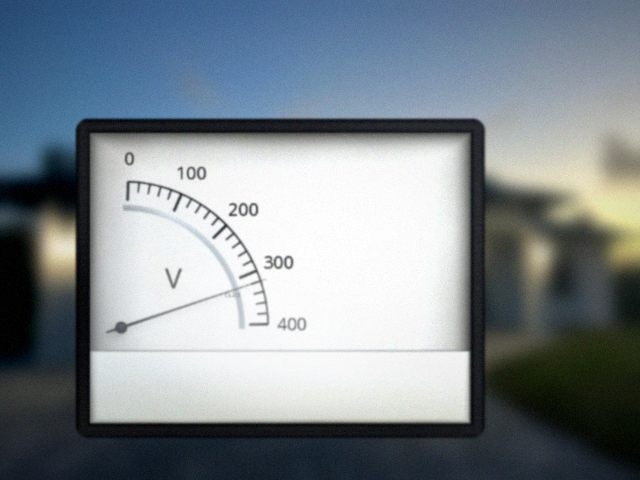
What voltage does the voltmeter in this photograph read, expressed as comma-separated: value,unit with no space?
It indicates 320,V
